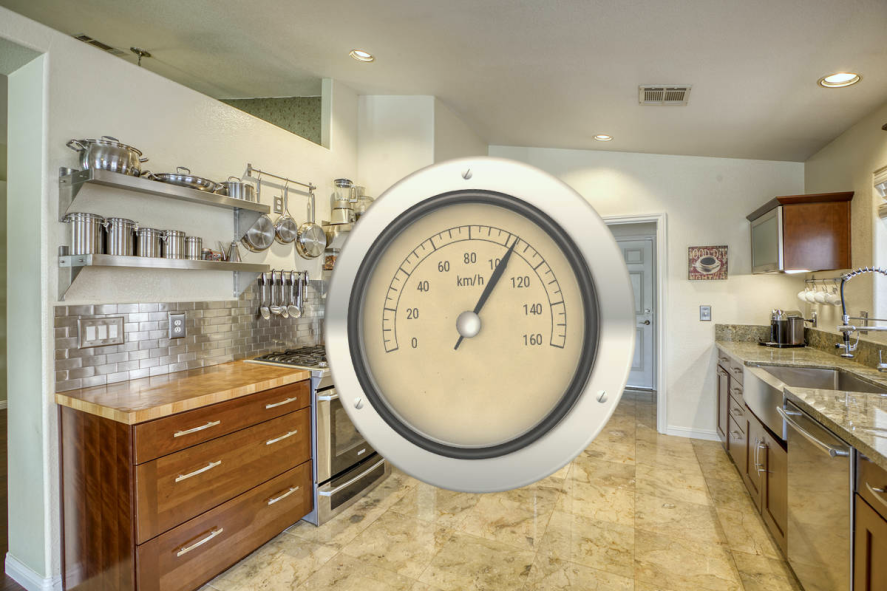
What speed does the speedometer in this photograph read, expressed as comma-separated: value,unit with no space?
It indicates 105,km/h
